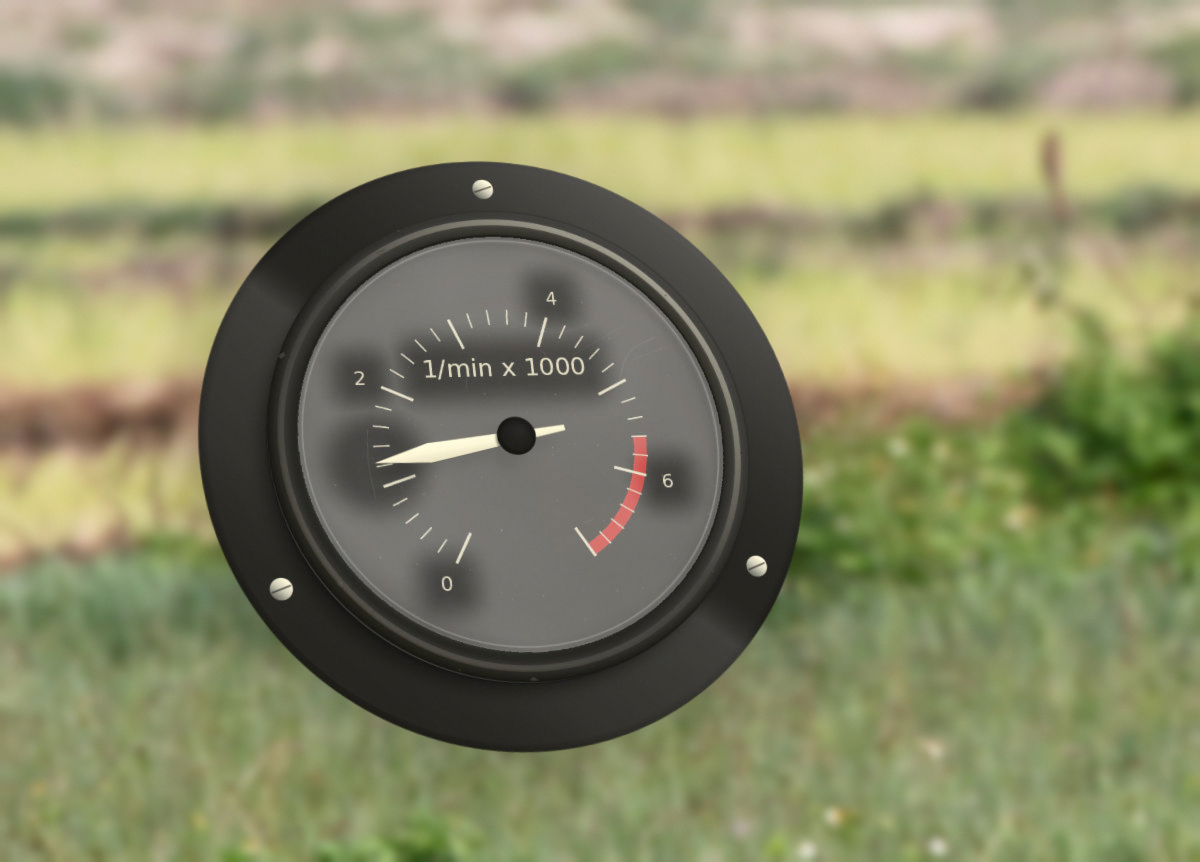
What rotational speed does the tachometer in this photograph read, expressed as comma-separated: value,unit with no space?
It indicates 1200,rpm
